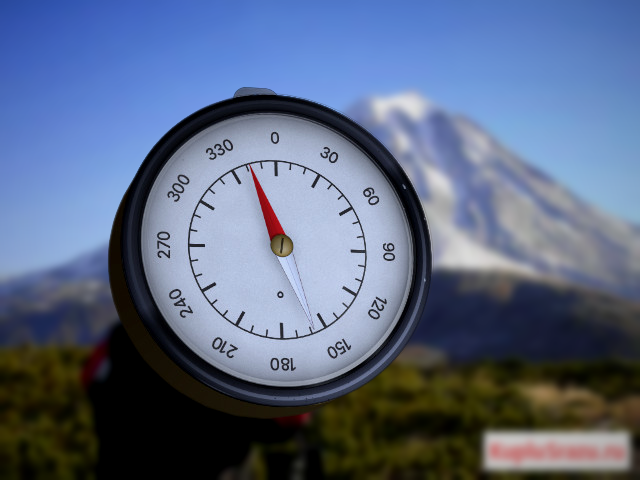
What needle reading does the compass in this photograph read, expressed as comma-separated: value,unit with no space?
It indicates 340,°
